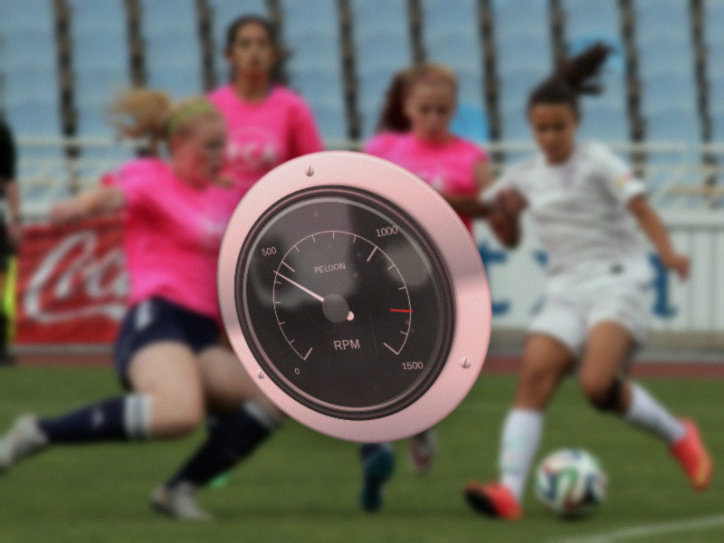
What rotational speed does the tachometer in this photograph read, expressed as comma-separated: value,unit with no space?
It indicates 450,rpm
